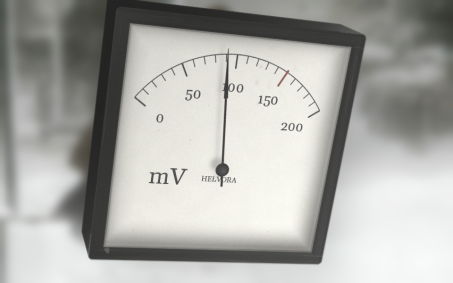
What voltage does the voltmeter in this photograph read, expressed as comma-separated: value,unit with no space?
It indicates 90,mV
